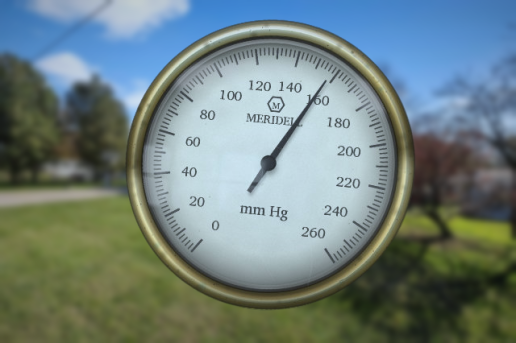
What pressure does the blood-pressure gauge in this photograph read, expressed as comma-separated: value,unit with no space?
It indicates 158,mmHg
